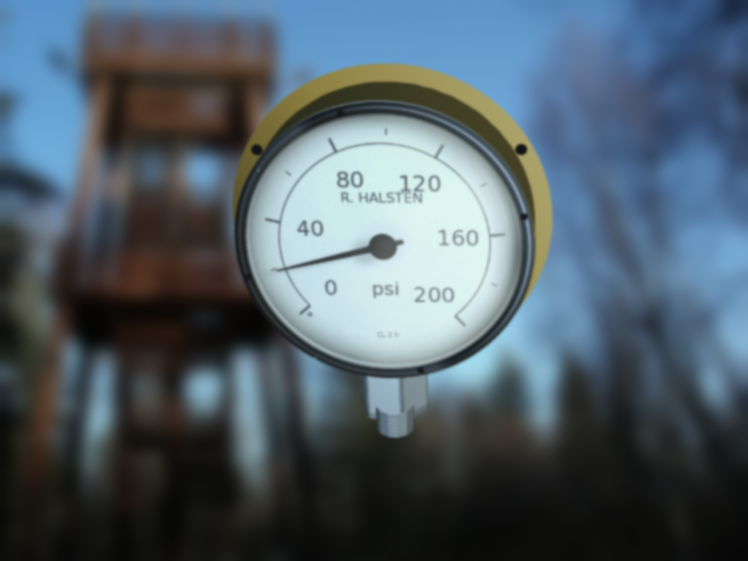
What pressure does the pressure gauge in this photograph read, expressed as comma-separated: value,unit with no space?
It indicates 20,psi
